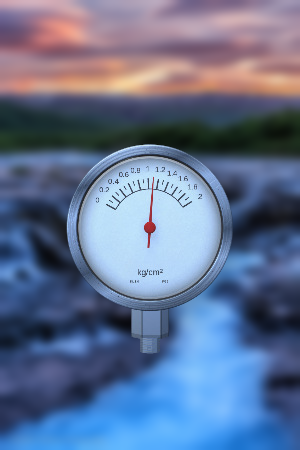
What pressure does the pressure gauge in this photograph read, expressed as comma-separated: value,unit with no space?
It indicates 1.1,kg/cm²
